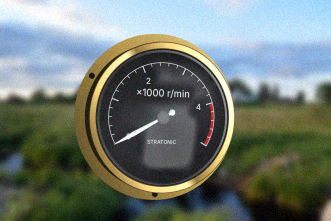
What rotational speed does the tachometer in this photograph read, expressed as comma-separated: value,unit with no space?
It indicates 0,rpm
